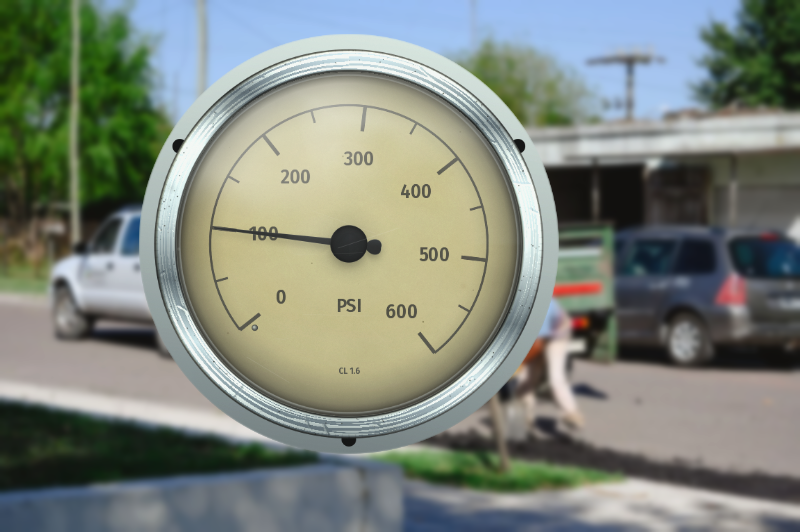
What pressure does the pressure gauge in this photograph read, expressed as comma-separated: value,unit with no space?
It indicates 100,psi
